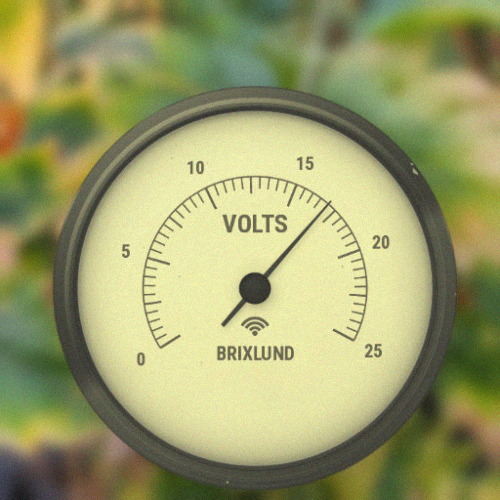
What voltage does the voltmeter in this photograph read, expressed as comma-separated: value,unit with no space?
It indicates 17,V
